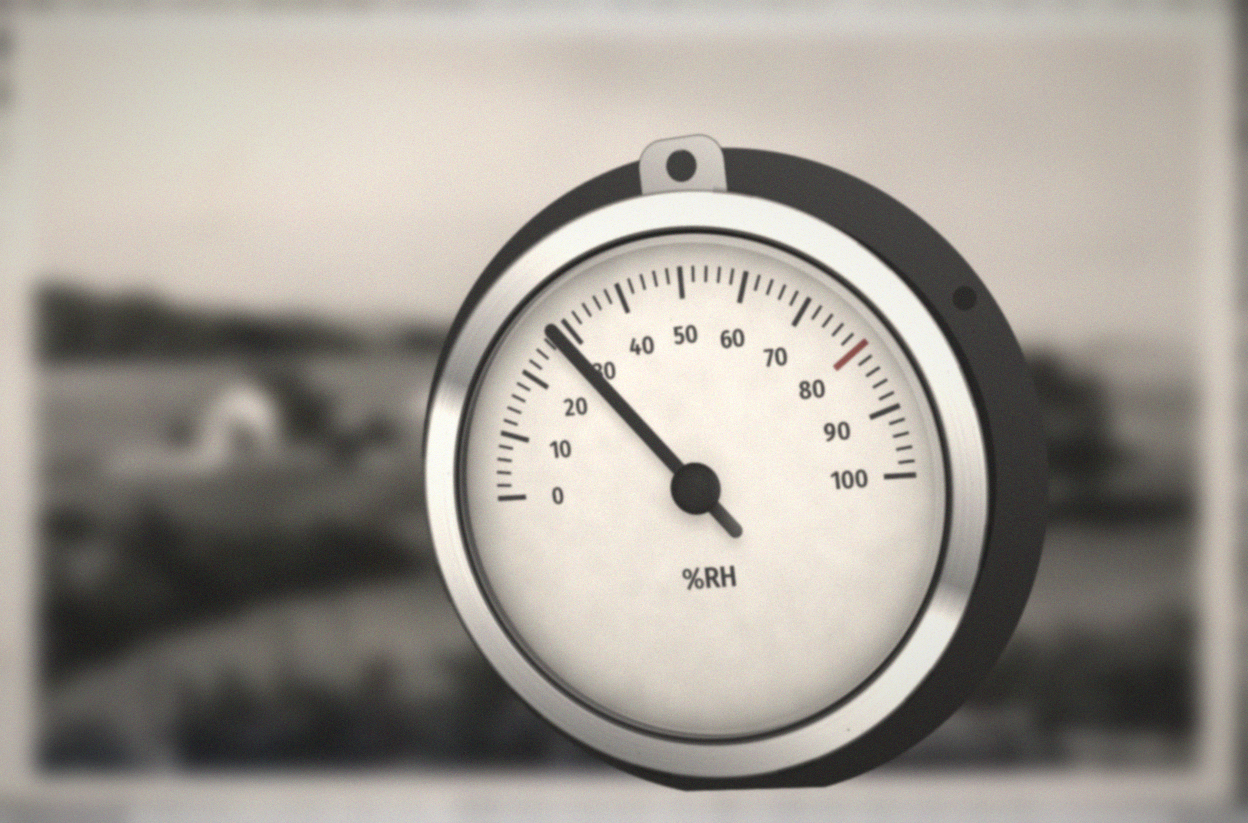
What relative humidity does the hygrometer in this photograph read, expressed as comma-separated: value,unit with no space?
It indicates 28,%
